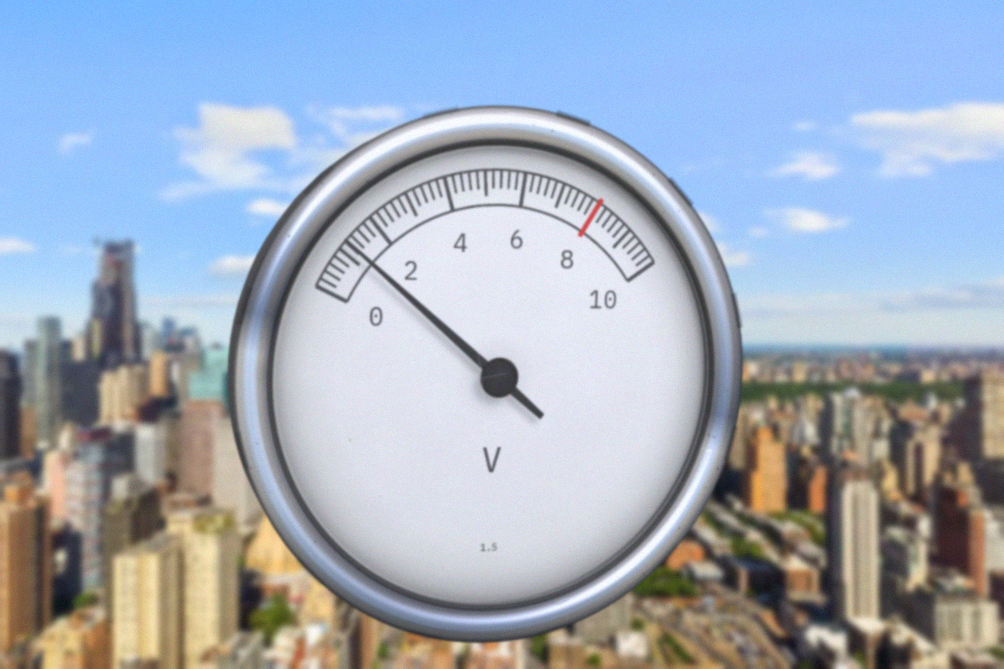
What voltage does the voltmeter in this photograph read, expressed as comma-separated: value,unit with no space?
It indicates 1.2,V
